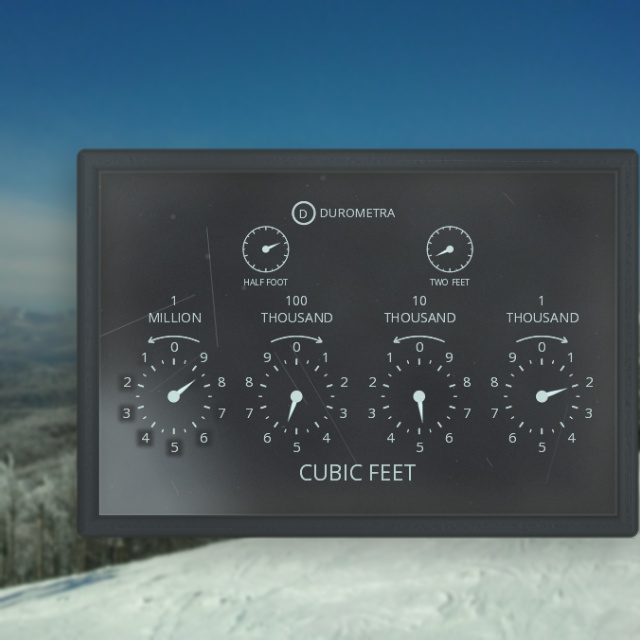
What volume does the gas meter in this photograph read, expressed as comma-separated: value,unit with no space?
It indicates 855200,ft³
